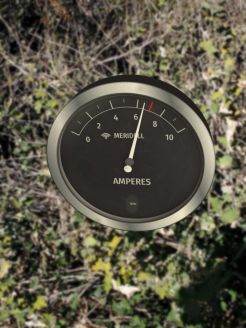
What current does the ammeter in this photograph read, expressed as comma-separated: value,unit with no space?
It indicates 6.5,A
